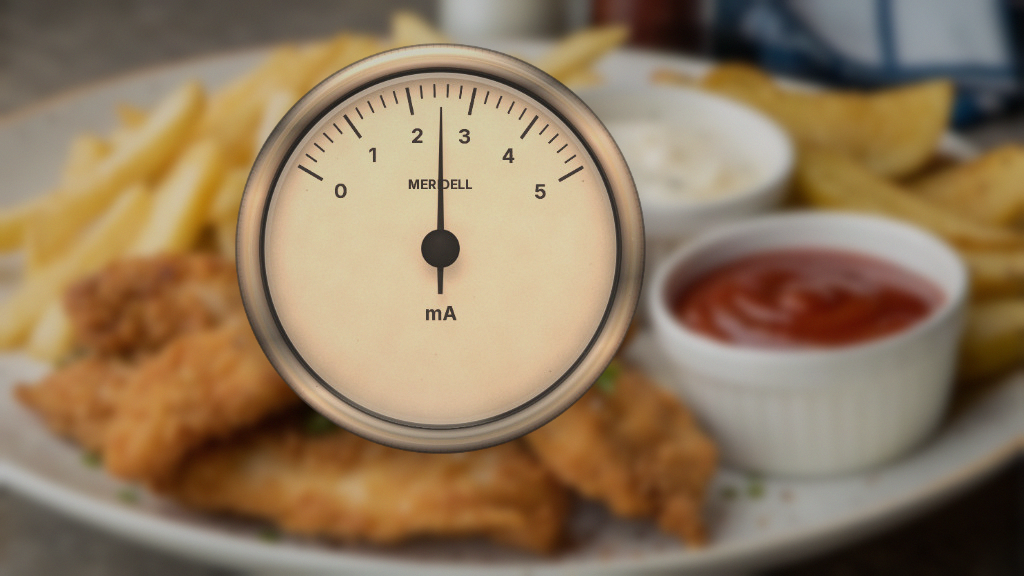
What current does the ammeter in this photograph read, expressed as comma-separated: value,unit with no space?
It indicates 2.5,mA
